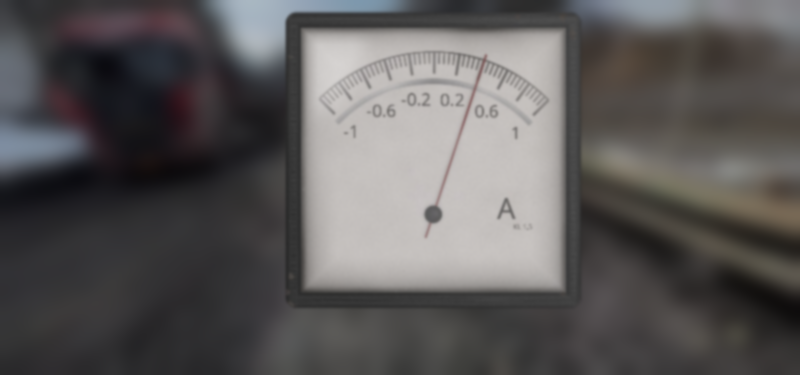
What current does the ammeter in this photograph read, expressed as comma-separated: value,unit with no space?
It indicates 0.4,A
